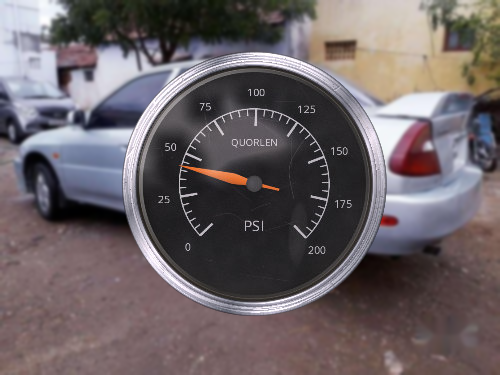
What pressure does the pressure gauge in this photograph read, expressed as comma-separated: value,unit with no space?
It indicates 42.5,psi
